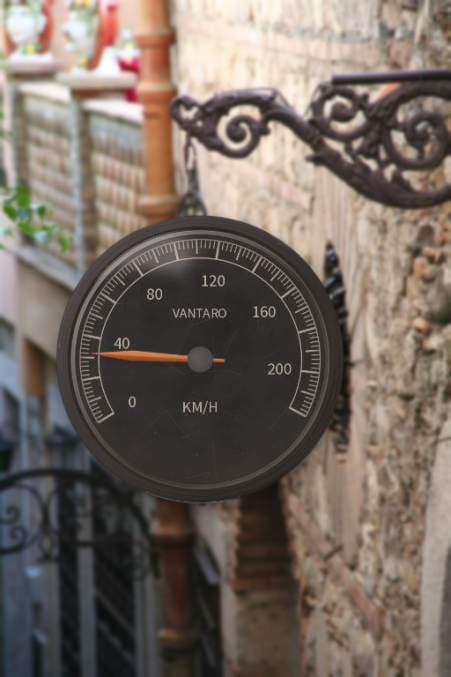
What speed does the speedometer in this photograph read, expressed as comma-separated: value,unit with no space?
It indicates 32,km/h
